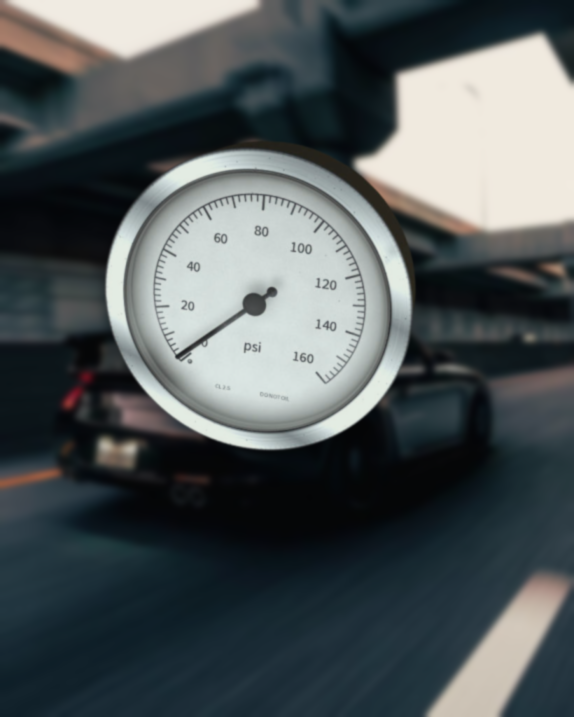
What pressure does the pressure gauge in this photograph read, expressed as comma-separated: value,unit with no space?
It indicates 2,psi
